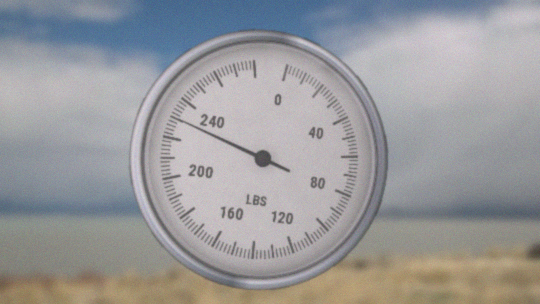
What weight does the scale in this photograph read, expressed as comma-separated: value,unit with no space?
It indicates 230,lb
